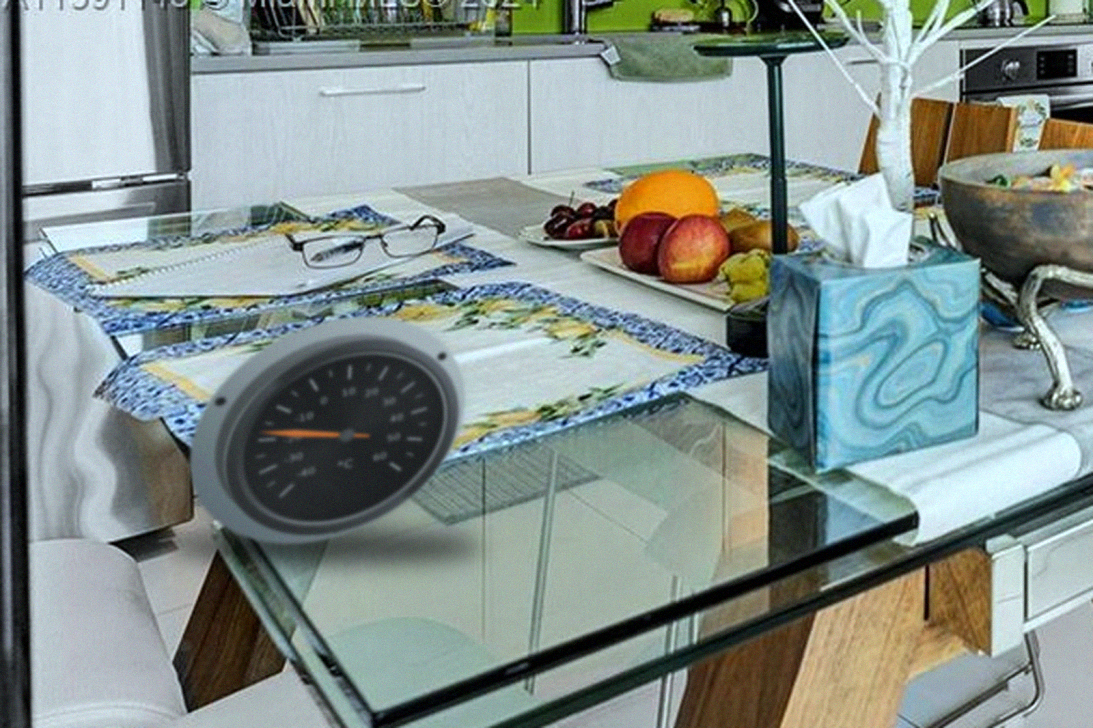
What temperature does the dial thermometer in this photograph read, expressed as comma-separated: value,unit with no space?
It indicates -17.5,°C
